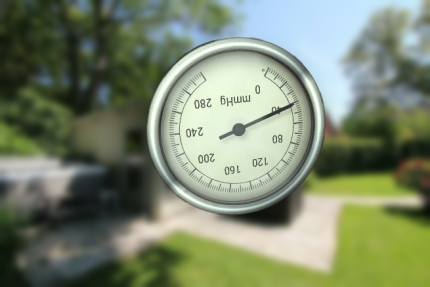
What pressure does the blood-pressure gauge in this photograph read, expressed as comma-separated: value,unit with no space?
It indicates 40,mmHg
